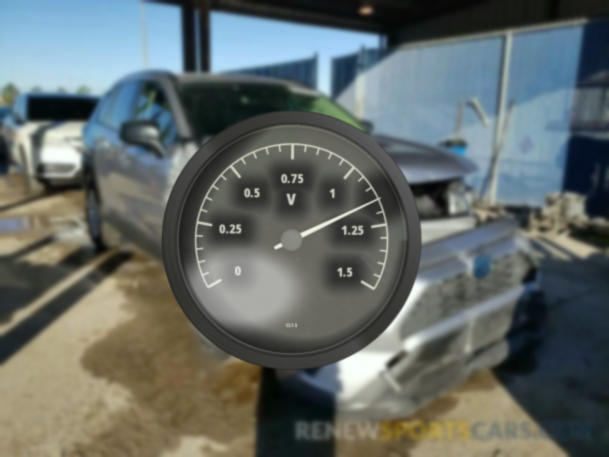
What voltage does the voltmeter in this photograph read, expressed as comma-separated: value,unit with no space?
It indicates 1.15,V
